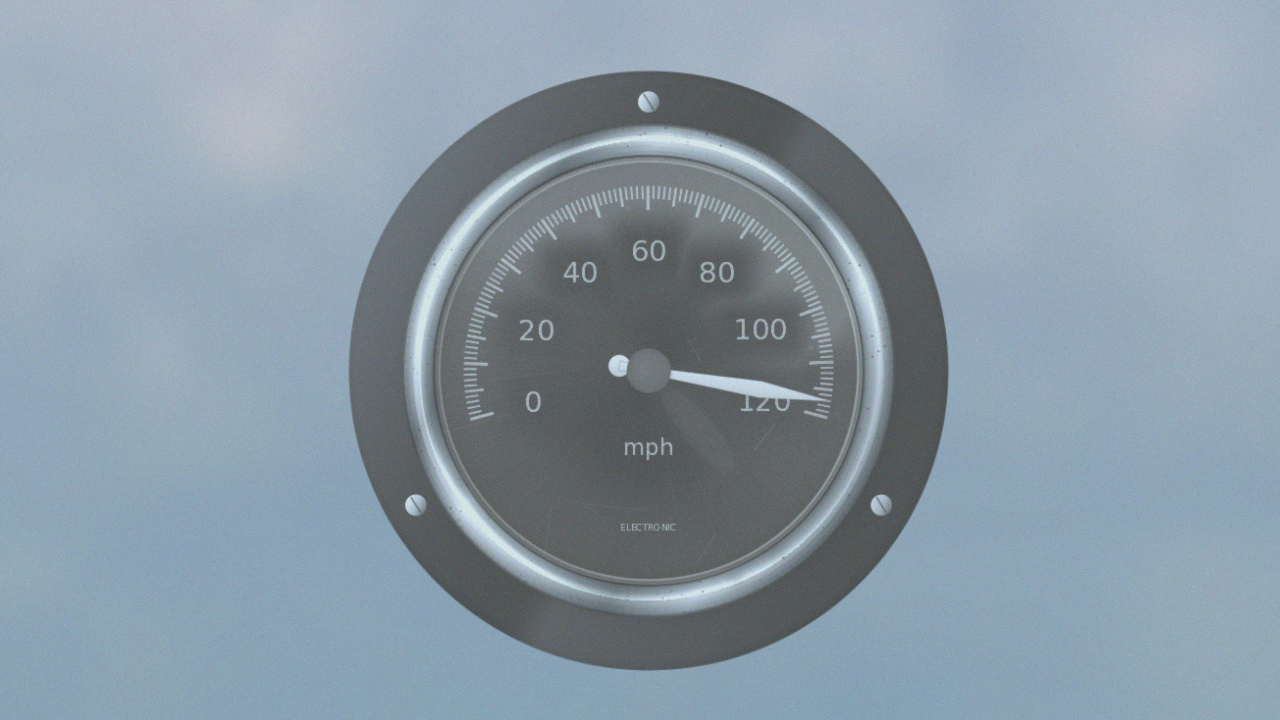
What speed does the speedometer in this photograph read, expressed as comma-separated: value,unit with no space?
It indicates 117,mph
